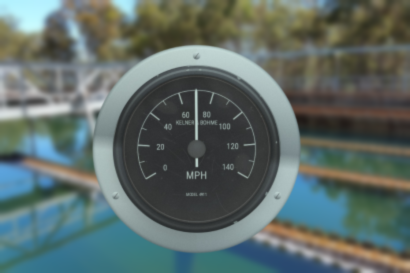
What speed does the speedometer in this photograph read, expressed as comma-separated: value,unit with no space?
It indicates 70,mph
